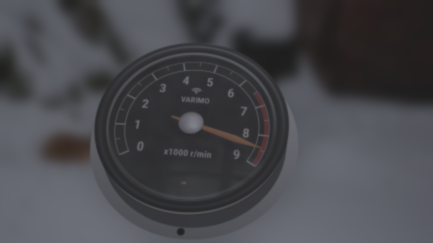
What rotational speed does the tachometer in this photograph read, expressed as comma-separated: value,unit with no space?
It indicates 8500,rpm
